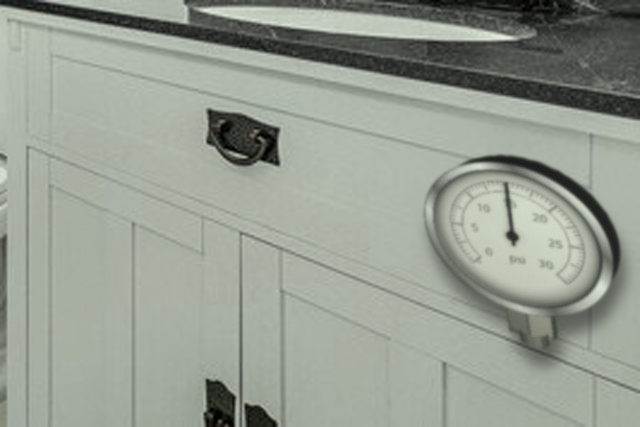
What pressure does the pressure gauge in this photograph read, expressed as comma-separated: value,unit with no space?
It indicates 15,psi
